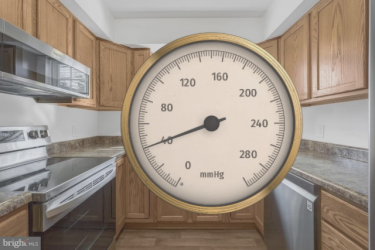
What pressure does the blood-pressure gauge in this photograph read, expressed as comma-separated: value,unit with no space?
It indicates 40,mmHg
